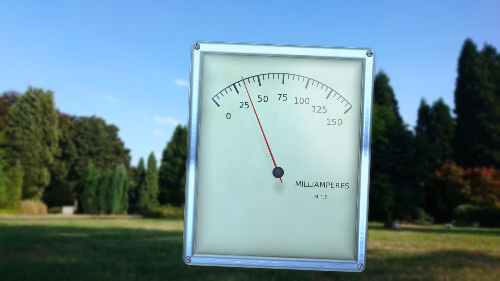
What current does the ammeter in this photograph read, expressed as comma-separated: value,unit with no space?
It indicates 35,mA
